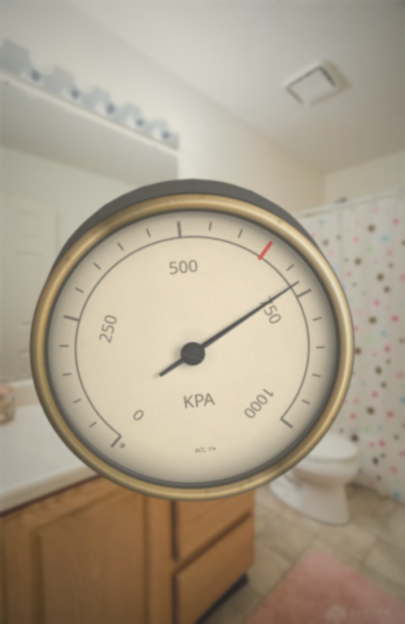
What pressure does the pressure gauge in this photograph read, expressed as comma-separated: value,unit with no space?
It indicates 725,kPa
